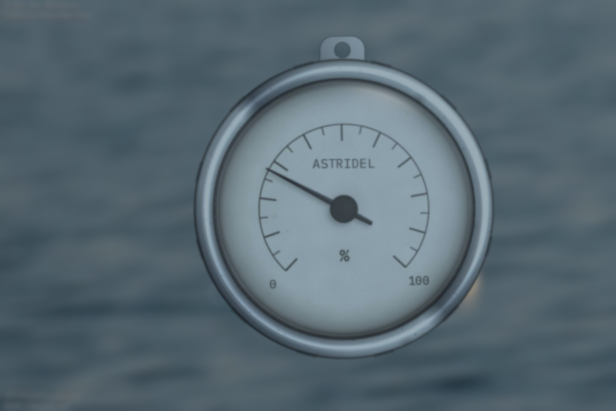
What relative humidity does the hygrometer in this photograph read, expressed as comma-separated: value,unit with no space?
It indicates 27.5,%
